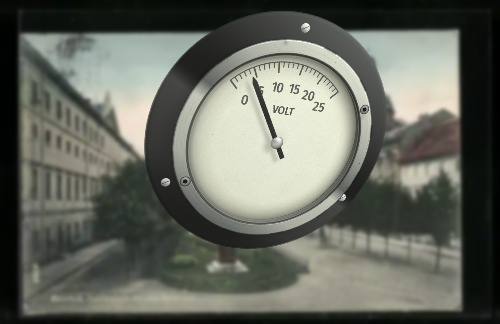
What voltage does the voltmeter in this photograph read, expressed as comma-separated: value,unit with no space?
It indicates 4,V
